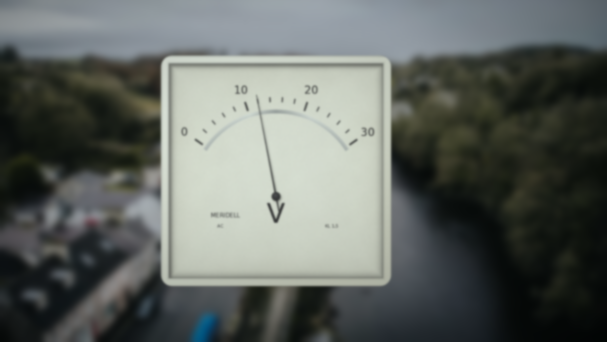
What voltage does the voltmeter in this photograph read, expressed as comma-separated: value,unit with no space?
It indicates 12,V
